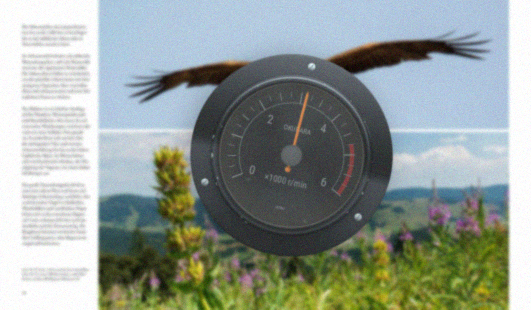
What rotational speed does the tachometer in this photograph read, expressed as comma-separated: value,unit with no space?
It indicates 3125,rpm
